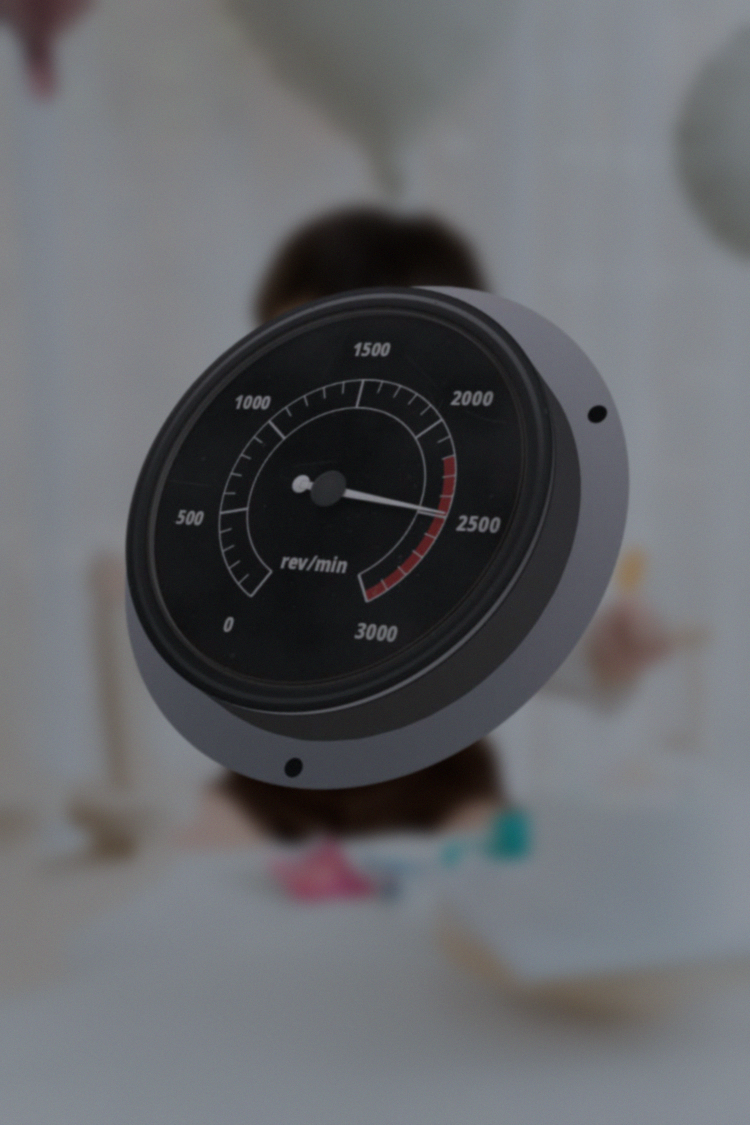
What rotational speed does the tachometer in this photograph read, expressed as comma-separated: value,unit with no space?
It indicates 2500,rpm
